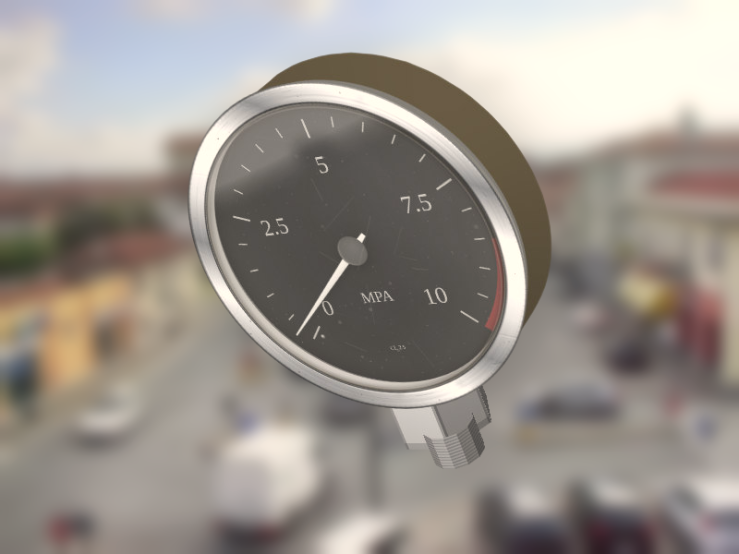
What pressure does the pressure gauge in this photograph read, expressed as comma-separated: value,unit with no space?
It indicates 0.25,MPa
